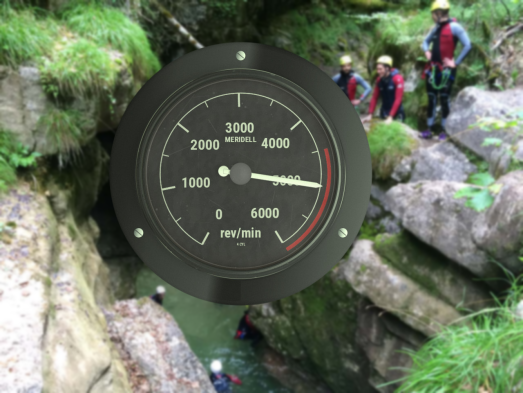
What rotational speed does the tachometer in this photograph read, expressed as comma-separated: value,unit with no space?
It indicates 5000,rpm
